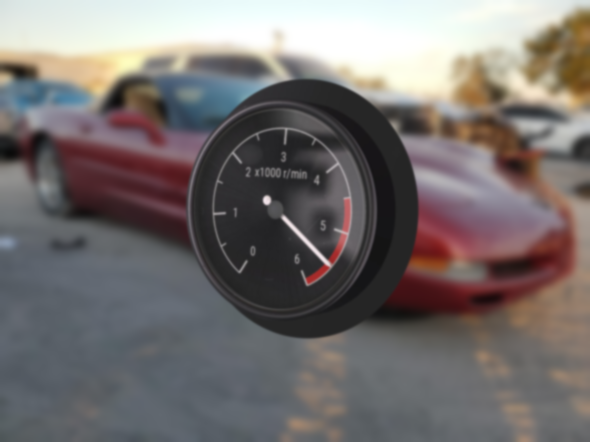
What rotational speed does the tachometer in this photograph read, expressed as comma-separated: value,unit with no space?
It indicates 5500,rpm
